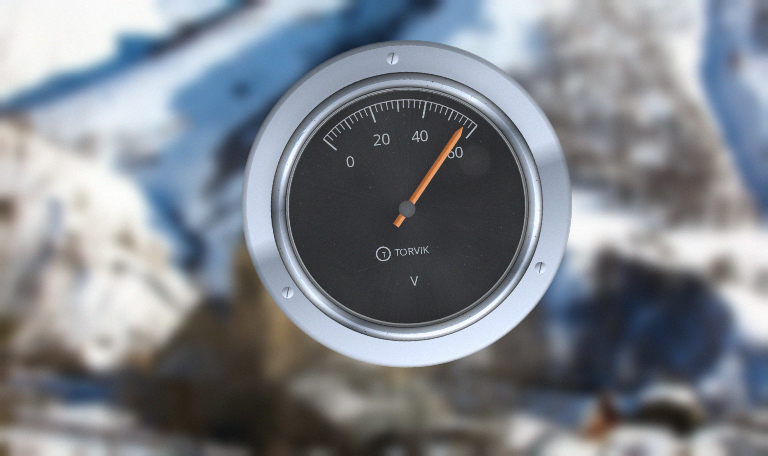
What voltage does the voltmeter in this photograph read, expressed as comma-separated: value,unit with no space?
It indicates 56,V
